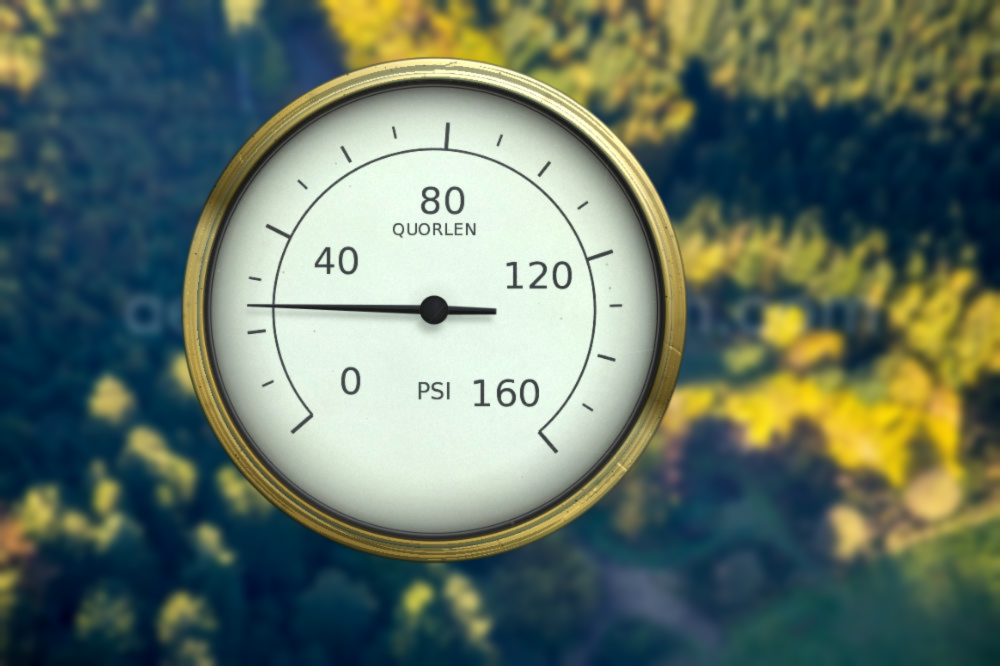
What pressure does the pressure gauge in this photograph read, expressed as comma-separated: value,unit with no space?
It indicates 25,psi
